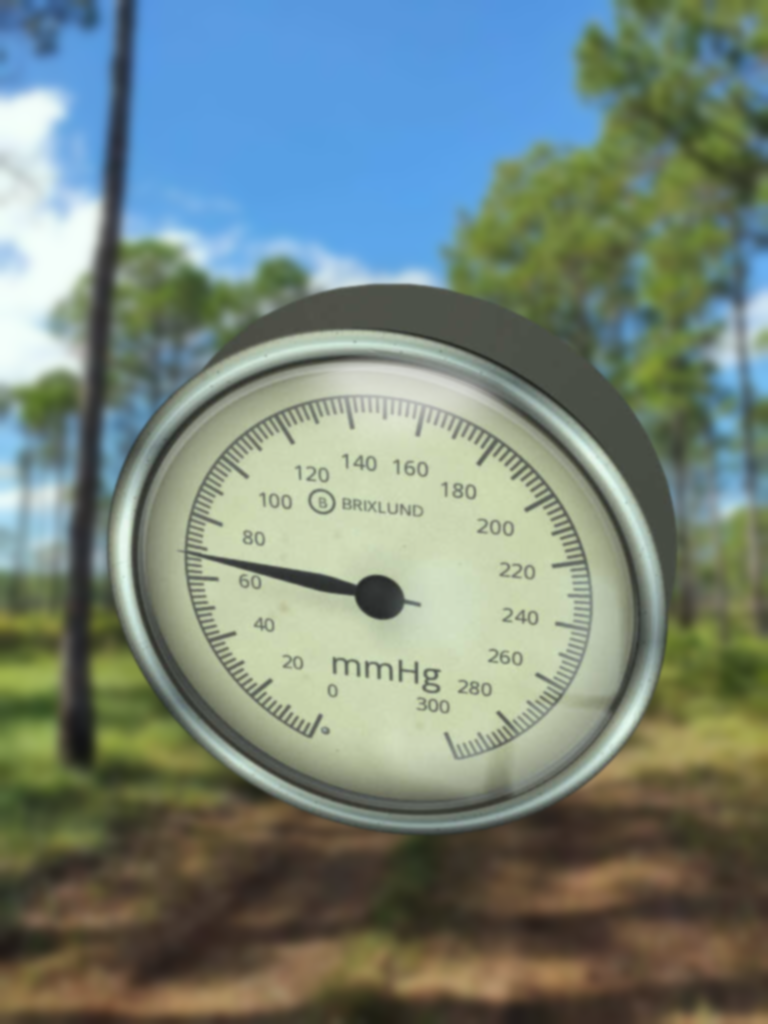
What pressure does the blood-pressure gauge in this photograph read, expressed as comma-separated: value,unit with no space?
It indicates 70,mmHg
